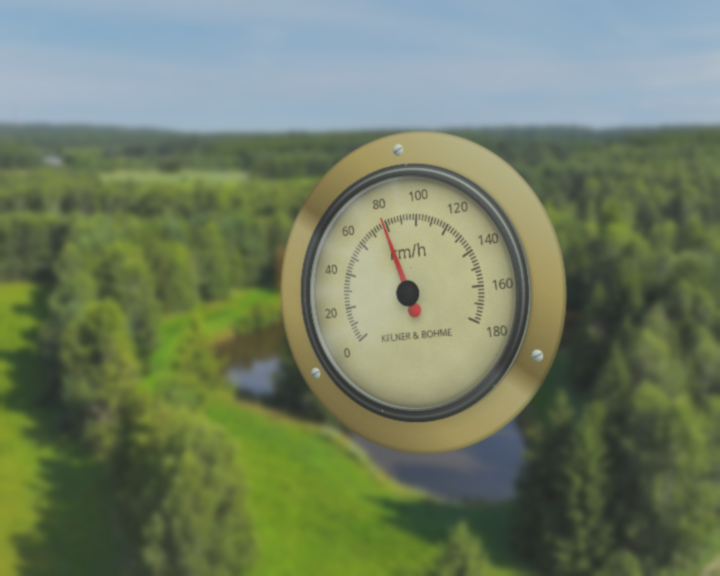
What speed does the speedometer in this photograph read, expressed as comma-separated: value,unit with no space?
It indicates 80,km/h
